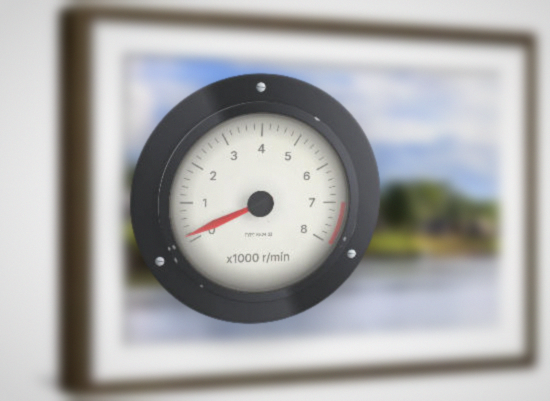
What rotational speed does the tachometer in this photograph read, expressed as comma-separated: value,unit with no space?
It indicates 200,rpm
